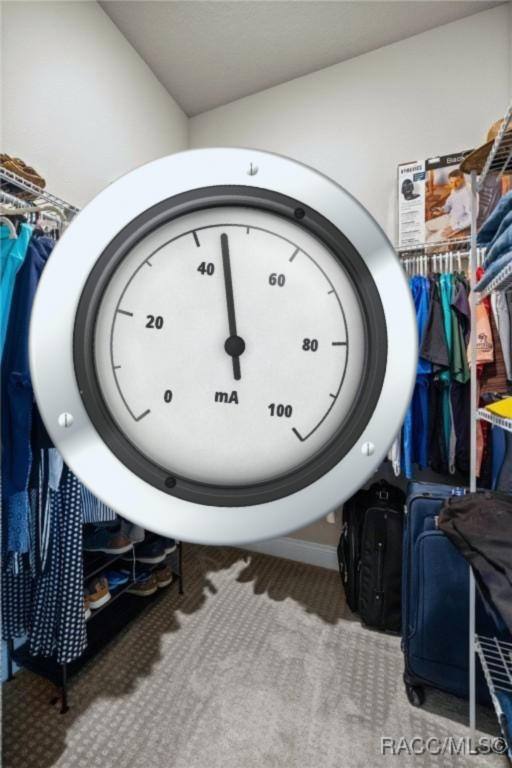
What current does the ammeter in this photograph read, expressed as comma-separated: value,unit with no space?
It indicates 45,mA
